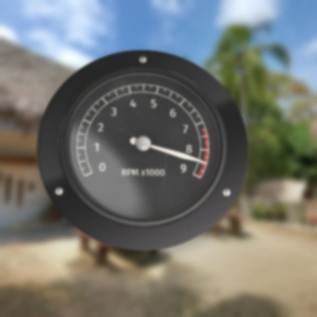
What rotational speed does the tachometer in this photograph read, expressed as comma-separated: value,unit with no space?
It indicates 8500,rpm
